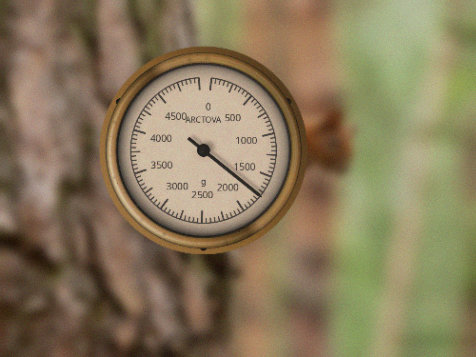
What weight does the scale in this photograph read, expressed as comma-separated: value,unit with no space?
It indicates 1750,g
